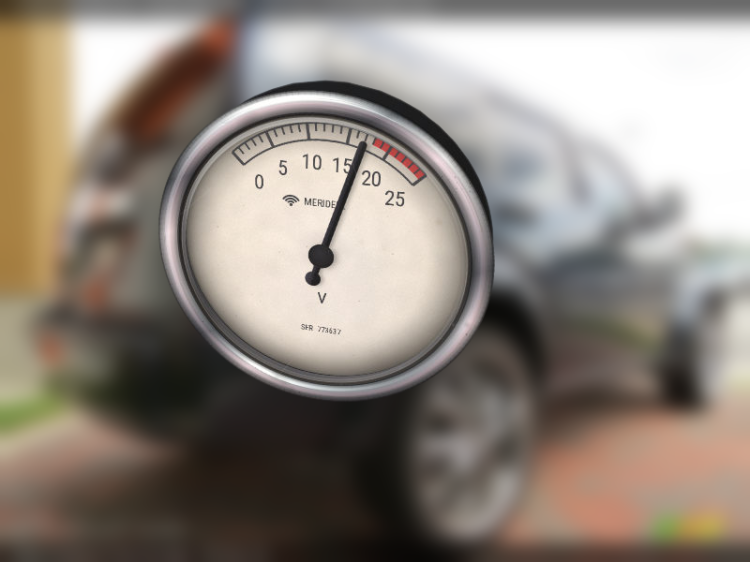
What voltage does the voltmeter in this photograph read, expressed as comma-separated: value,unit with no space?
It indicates 17,V
